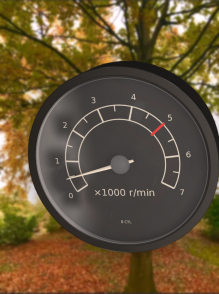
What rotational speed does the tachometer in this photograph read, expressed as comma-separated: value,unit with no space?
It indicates 500,rpm
